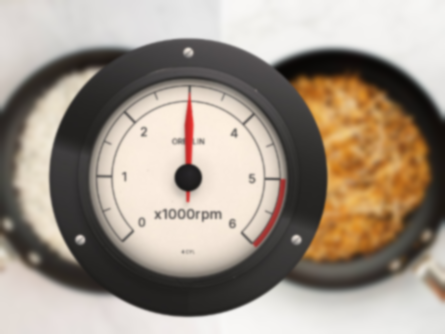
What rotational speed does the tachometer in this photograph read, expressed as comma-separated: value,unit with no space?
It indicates 3000,rpm
